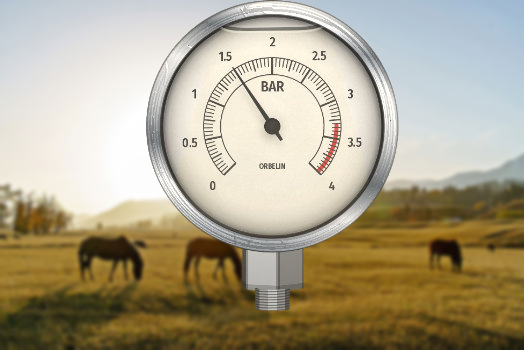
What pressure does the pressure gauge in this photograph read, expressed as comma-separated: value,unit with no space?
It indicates 1.5,bar
